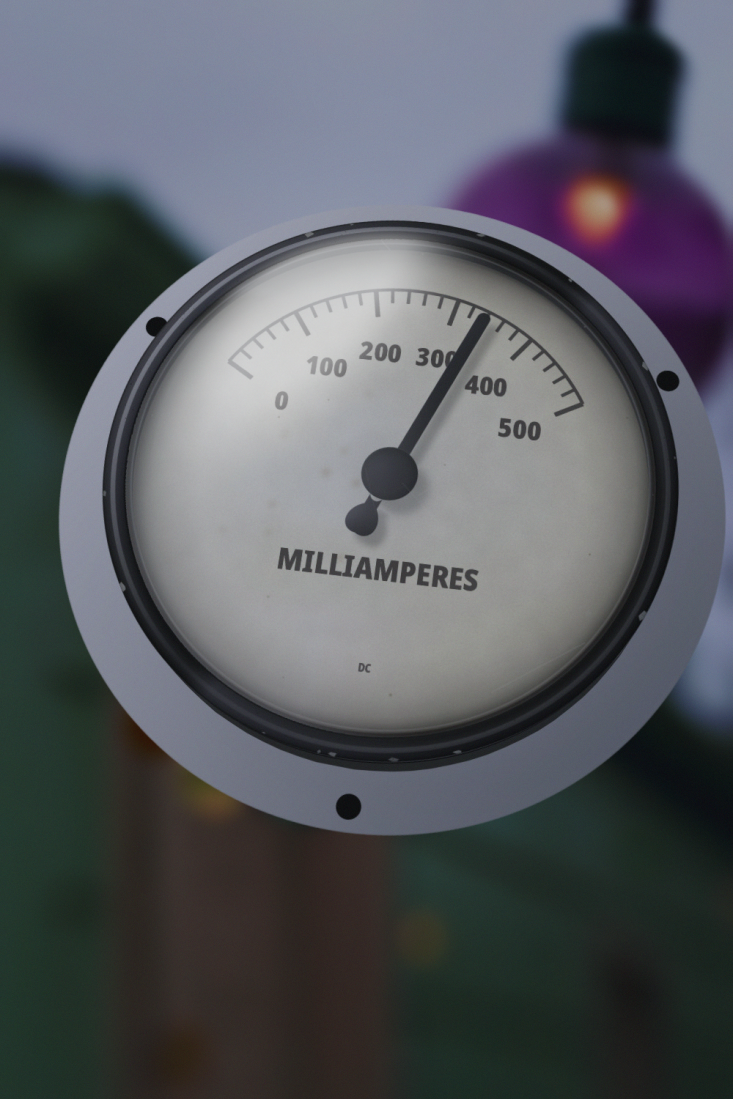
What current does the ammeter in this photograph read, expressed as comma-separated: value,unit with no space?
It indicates 340,mA
